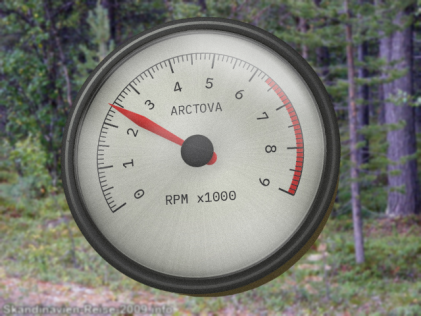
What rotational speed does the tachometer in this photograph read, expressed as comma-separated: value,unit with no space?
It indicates 2400,rpm
